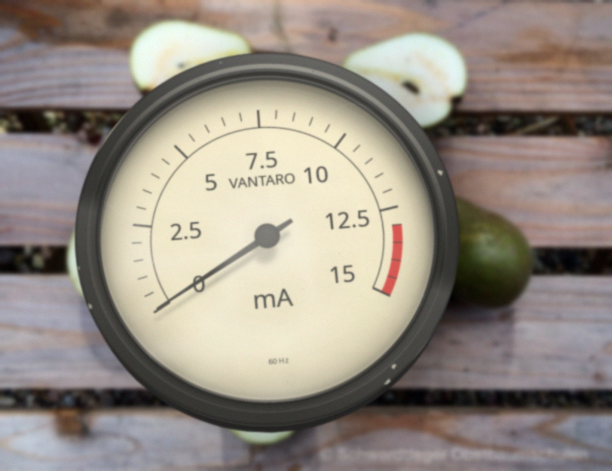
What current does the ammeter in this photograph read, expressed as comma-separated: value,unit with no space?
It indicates 0,mA
